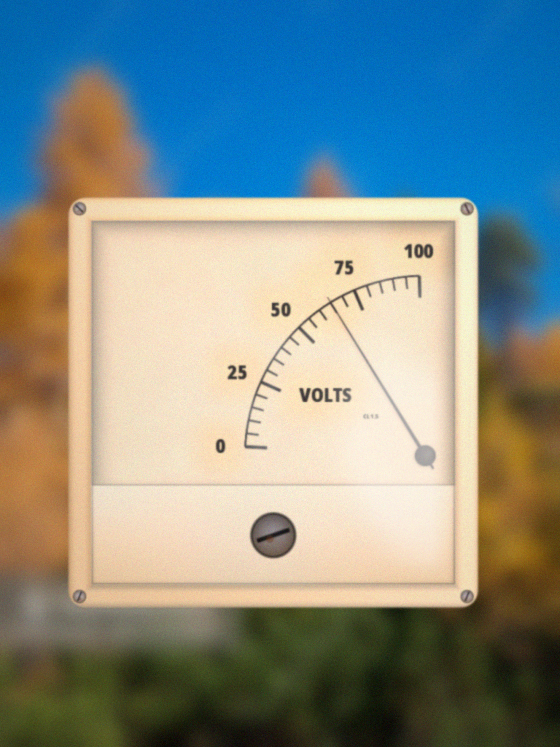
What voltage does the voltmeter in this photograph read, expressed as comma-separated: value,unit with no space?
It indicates 65,V
